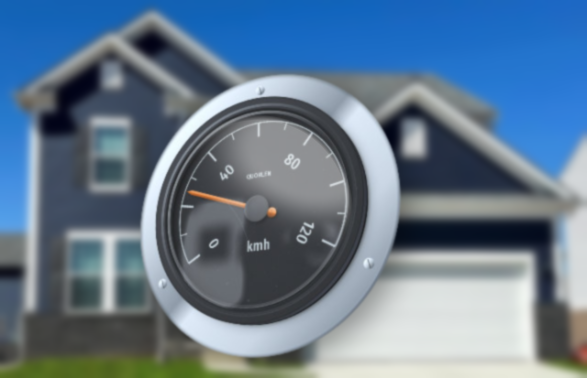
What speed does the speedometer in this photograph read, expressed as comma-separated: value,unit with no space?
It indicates 25,km/h
